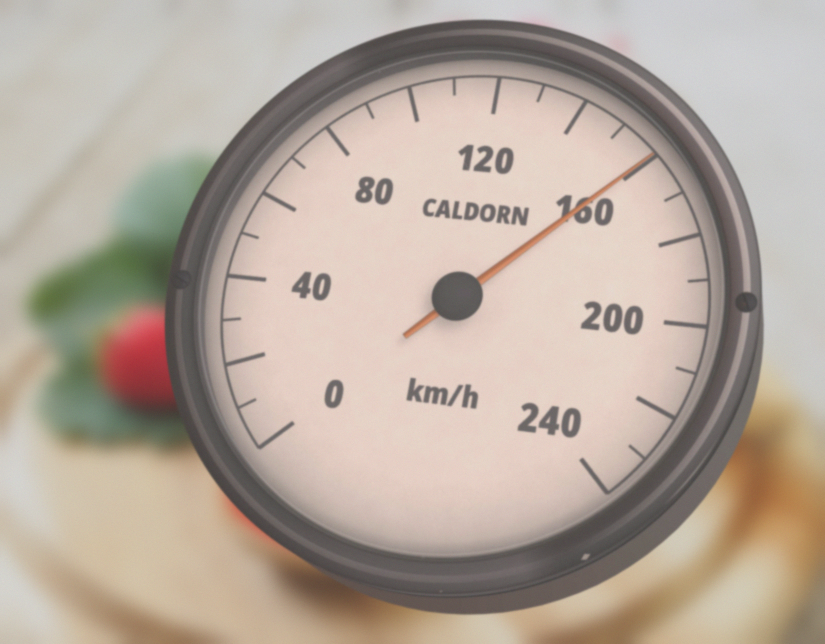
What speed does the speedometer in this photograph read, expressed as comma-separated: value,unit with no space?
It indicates 160,km/h
